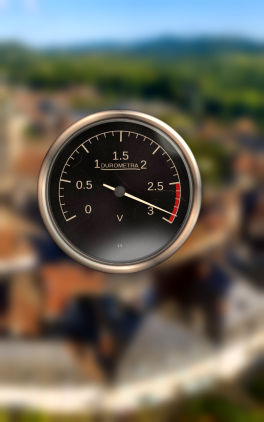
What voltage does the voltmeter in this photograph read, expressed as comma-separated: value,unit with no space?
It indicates 2.9,V
